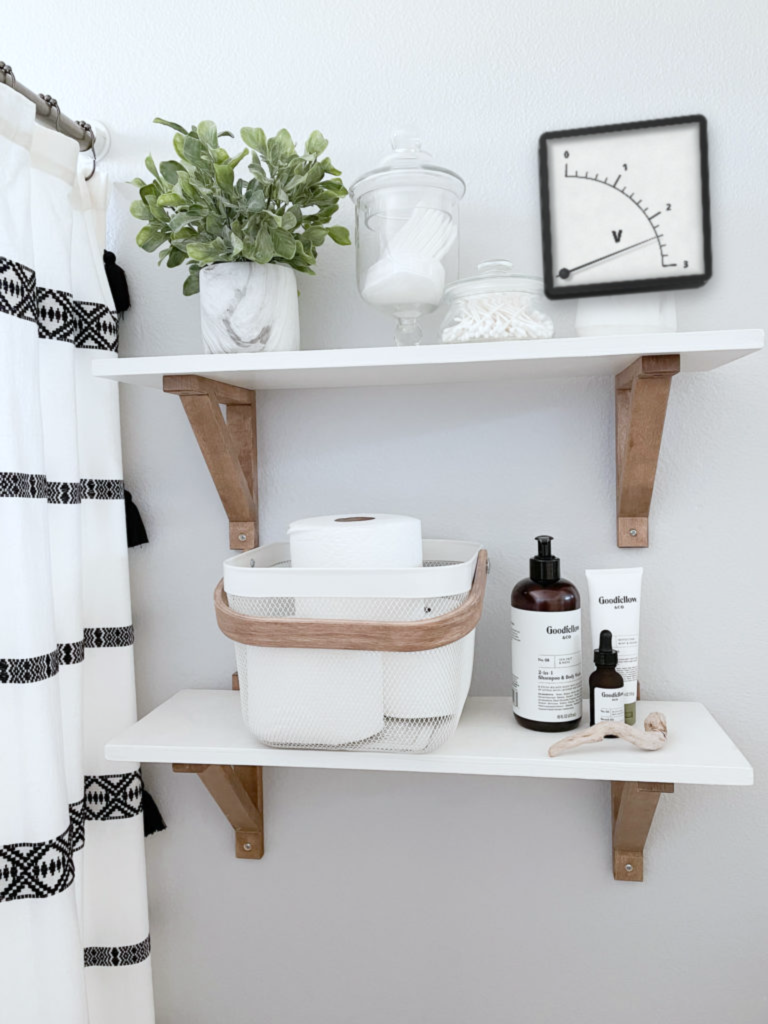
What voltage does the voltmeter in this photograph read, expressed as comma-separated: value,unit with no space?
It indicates 2.4,V
